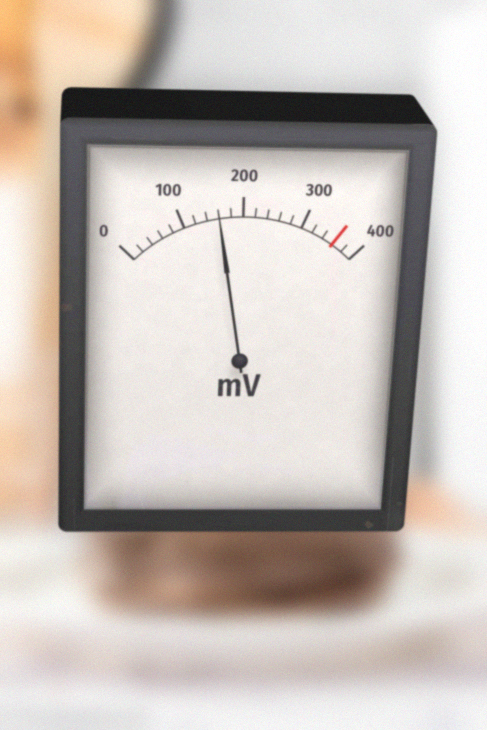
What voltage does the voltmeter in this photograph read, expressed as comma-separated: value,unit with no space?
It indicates 160,mV
